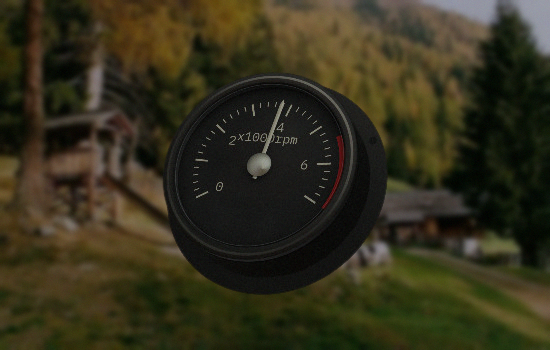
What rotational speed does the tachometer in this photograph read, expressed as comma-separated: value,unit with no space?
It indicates 3800,rpm
